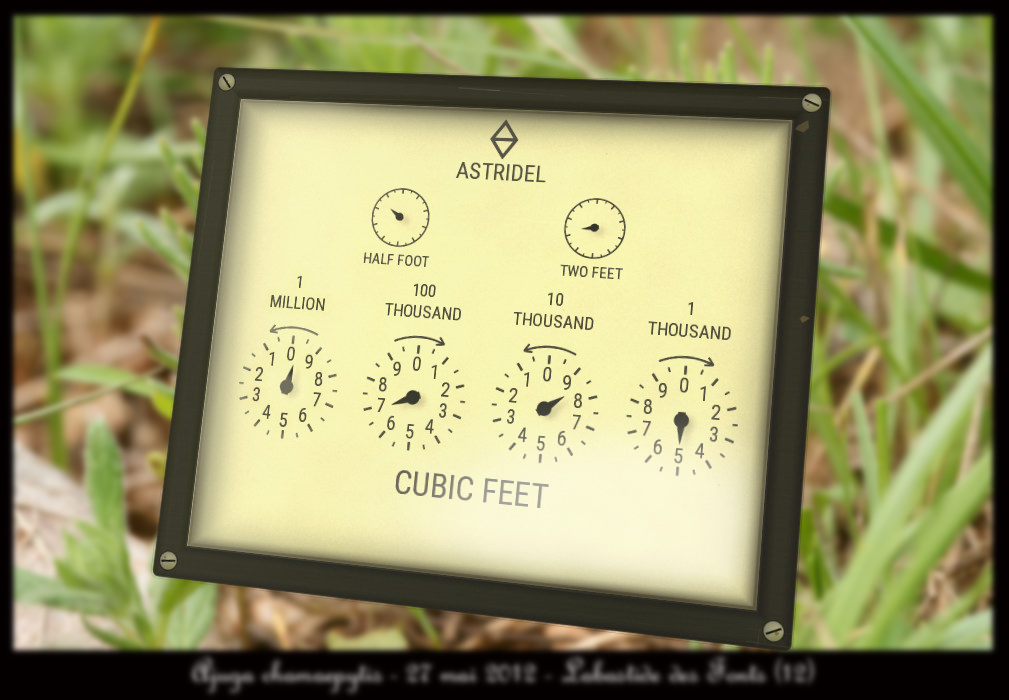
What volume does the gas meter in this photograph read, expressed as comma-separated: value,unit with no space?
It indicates 968500,ft³
